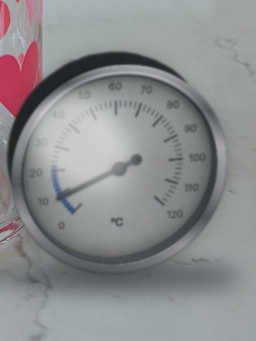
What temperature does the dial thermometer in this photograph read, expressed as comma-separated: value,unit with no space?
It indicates 10,°C
